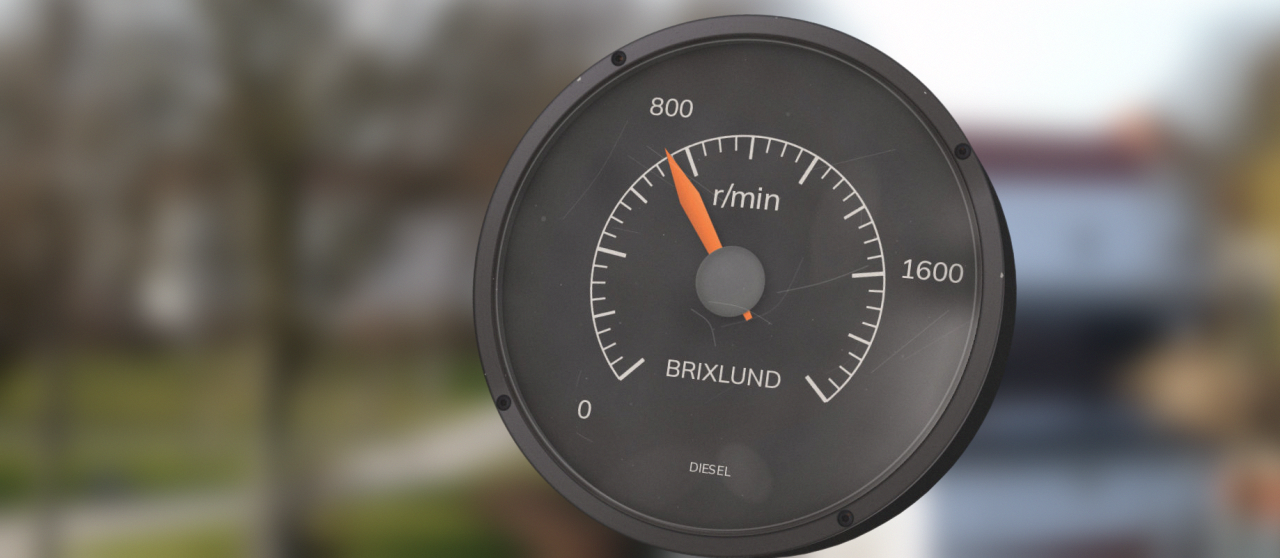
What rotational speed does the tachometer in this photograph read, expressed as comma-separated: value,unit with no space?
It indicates 750,rpm
